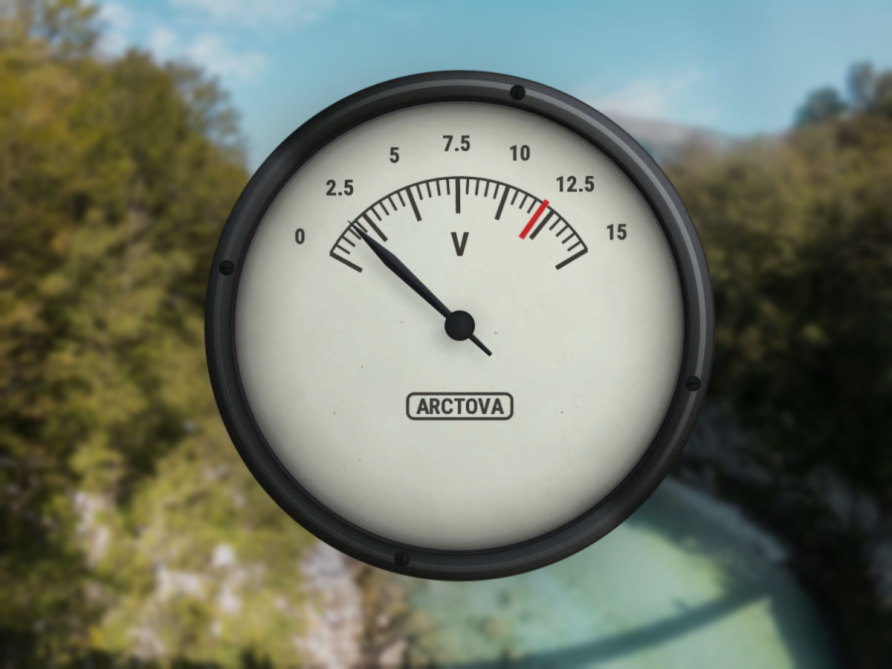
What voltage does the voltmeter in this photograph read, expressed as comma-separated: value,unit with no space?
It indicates 1.75,V
